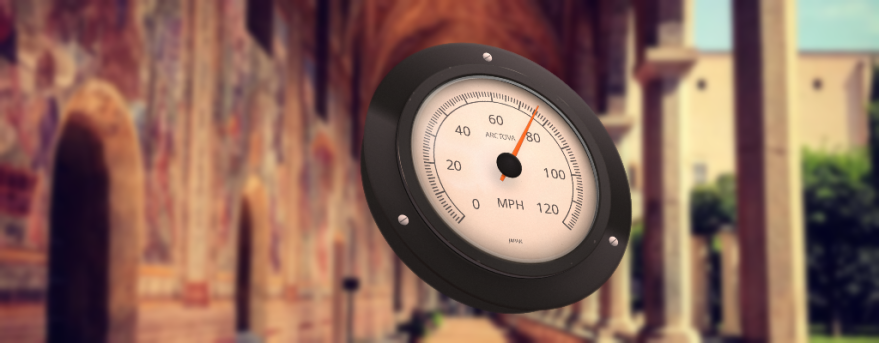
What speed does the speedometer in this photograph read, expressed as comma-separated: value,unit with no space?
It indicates 75,mph
